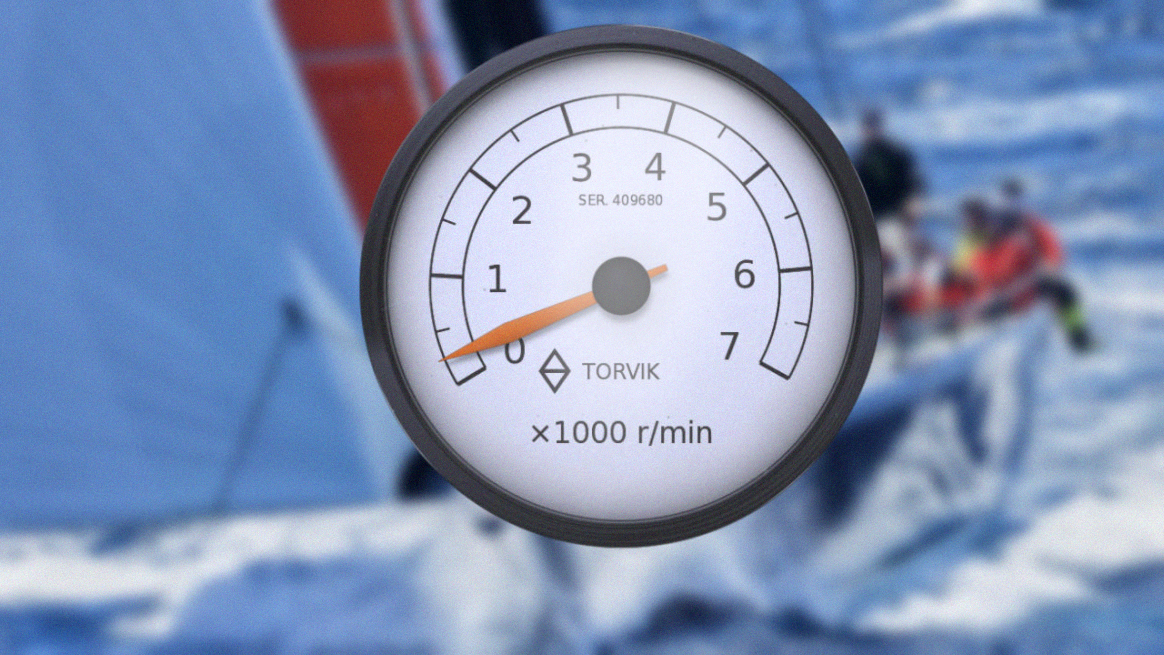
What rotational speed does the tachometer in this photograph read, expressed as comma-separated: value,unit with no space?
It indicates 250,rpm
